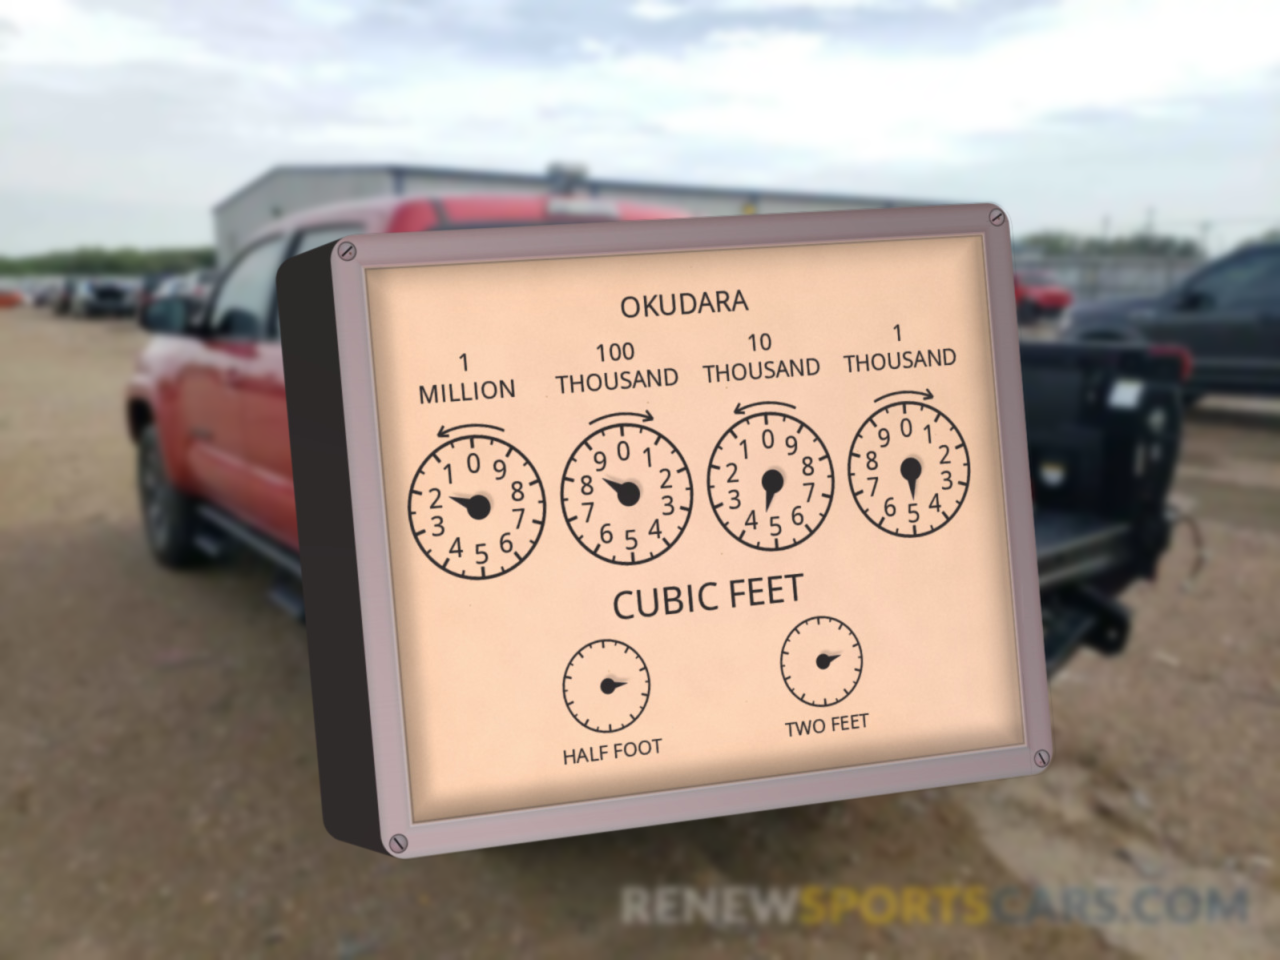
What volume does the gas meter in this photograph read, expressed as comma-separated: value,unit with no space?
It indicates 184500,ft³
